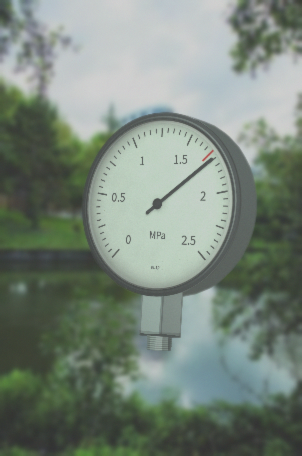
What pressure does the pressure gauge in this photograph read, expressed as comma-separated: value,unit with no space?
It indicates 1.75,MPa
